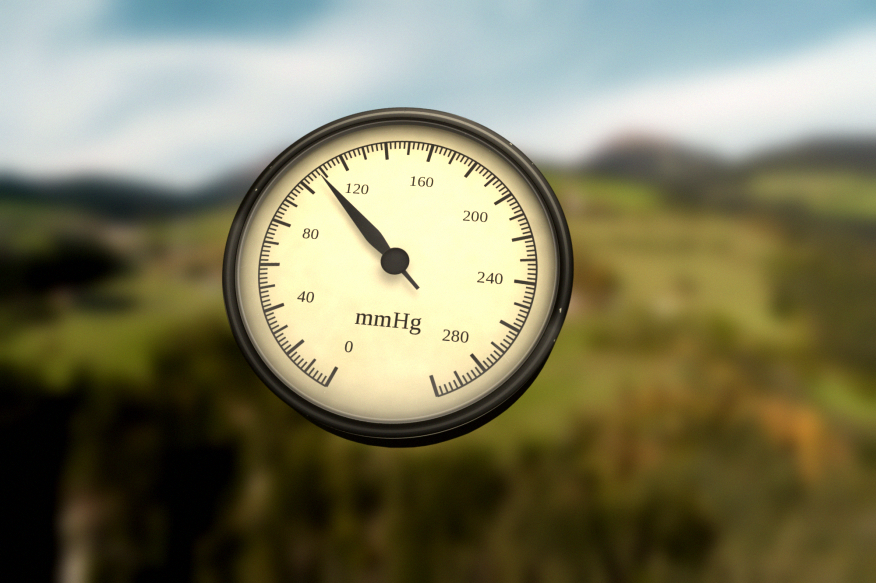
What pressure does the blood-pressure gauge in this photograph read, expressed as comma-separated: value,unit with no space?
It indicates 108,mmHg
